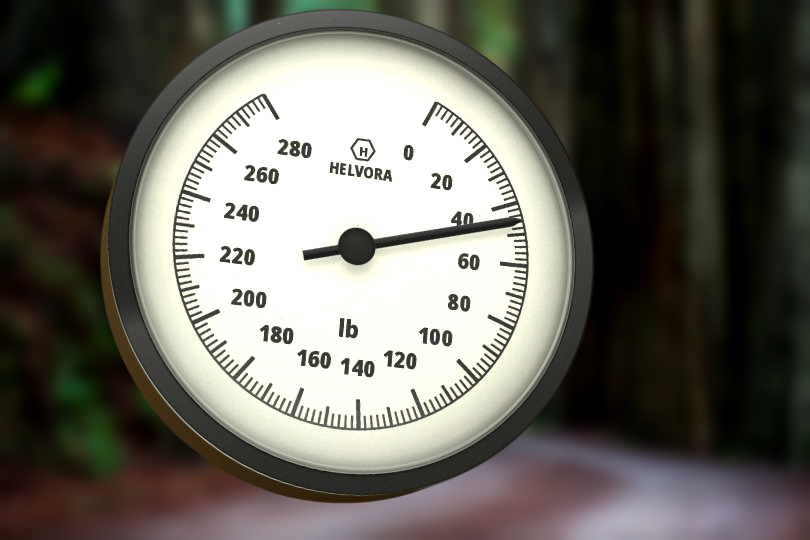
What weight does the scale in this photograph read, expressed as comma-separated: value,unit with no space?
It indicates 46,lb
